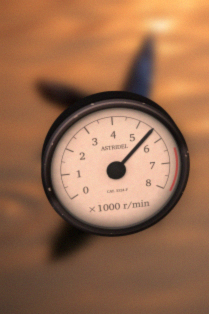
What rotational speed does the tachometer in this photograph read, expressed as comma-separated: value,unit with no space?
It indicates 5500,rpm
